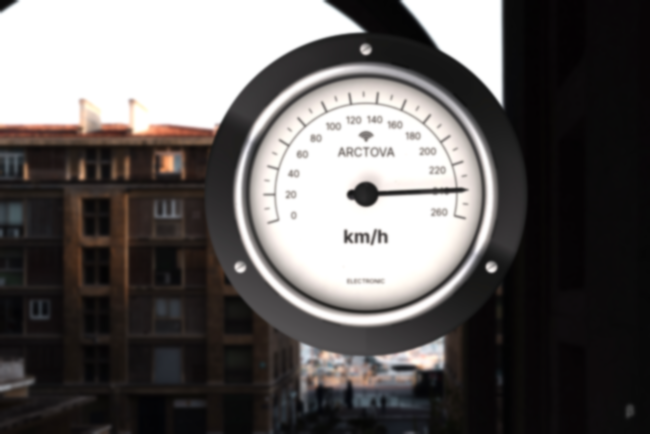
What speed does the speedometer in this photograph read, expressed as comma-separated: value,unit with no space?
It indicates 240,km/h
